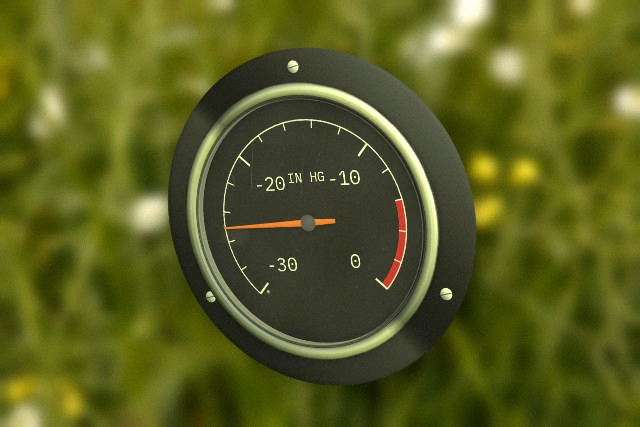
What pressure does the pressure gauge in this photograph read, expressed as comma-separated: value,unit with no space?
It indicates -25,inHg
